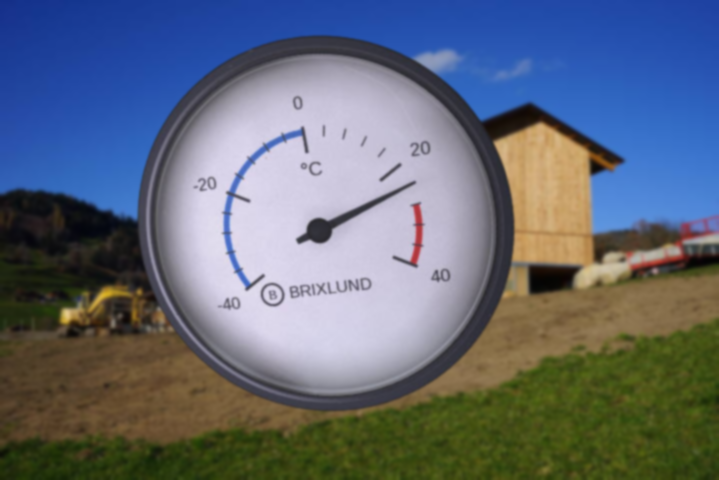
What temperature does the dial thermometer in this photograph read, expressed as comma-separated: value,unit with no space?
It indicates 24,°C
